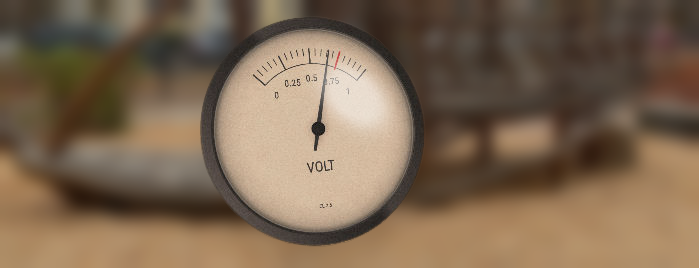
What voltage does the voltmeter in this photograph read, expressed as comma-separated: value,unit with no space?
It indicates 0.65,V
